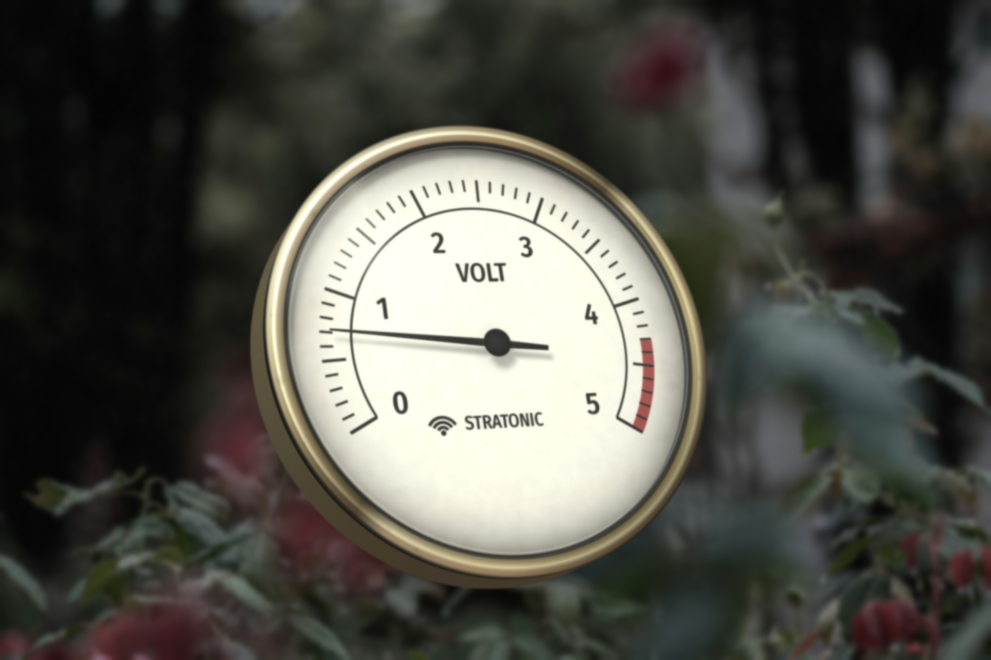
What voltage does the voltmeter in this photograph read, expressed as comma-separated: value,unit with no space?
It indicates 0.7,V
